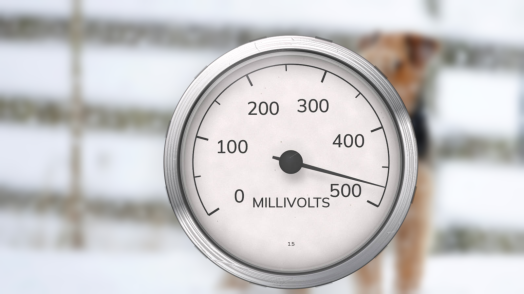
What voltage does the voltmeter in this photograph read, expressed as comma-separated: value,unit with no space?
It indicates 475,mV
